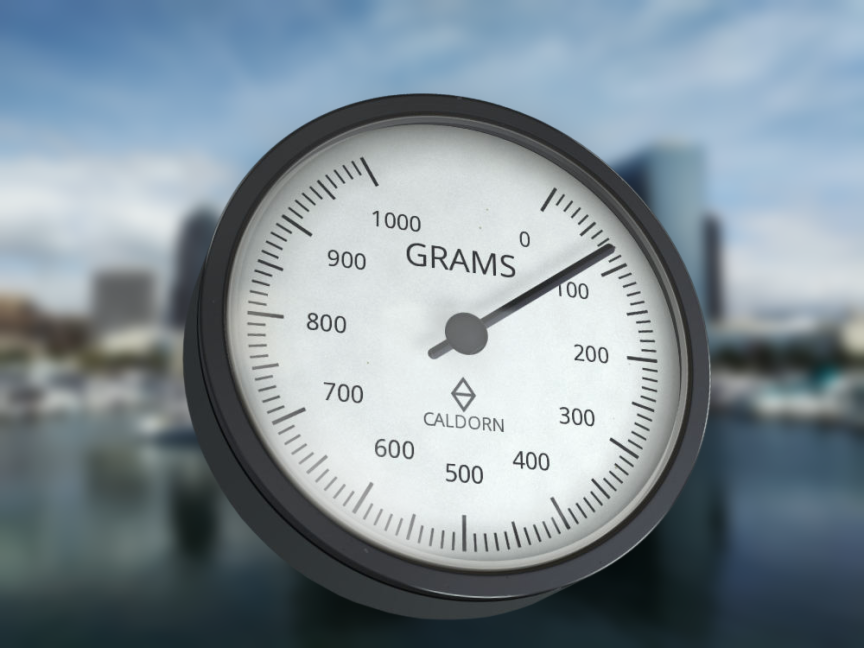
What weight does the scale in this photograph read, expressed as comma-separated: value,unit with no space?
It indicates 80,g
